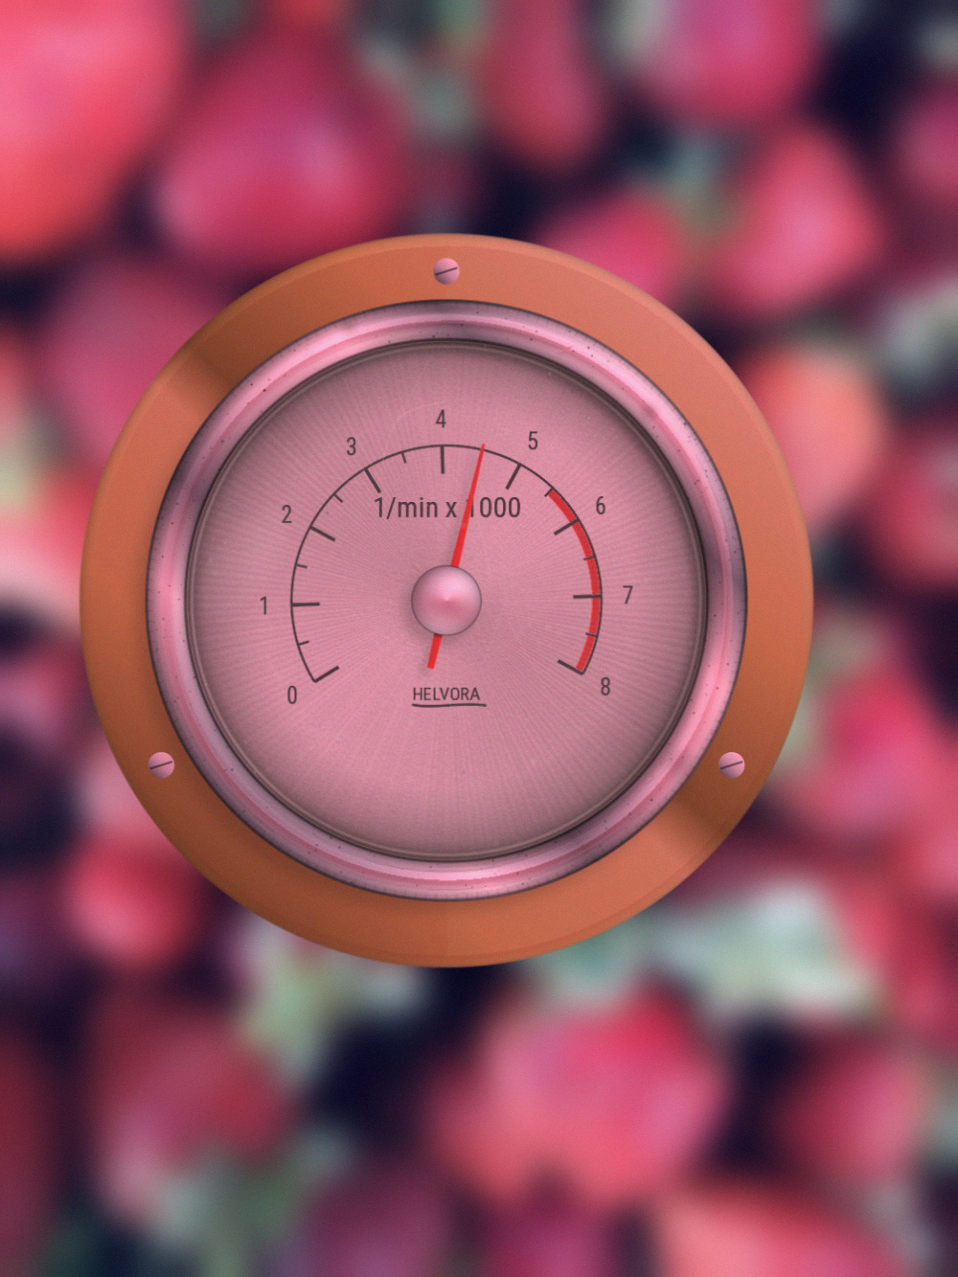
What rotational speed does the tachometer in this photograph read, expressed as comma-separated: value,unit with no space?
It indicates 4500,rpm
